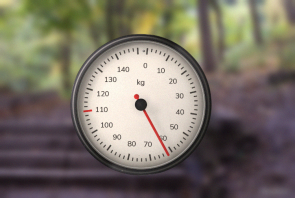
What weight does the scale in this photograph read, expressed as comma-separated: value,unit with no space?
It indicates 62,kg
